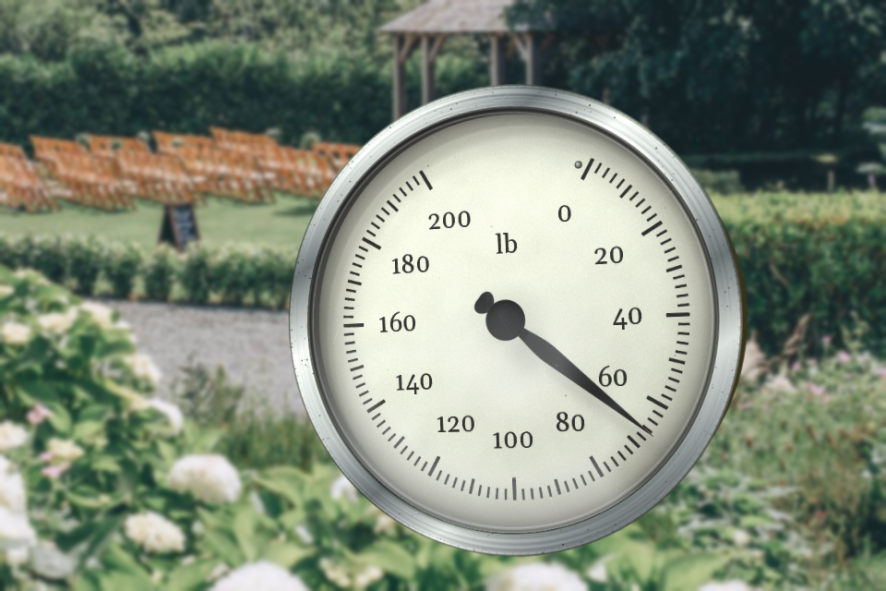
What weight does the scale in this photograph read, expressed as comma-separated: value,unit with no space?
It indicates 66,lb
